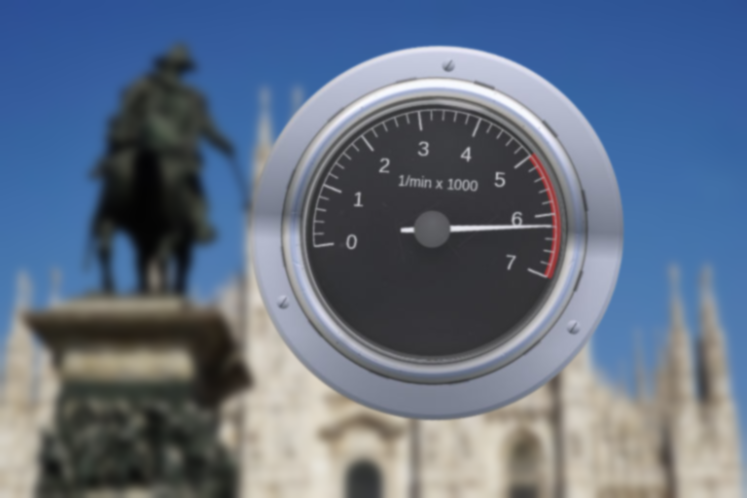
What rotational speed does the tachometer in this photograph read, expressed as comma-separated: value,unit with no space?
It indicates 6200,rpm
